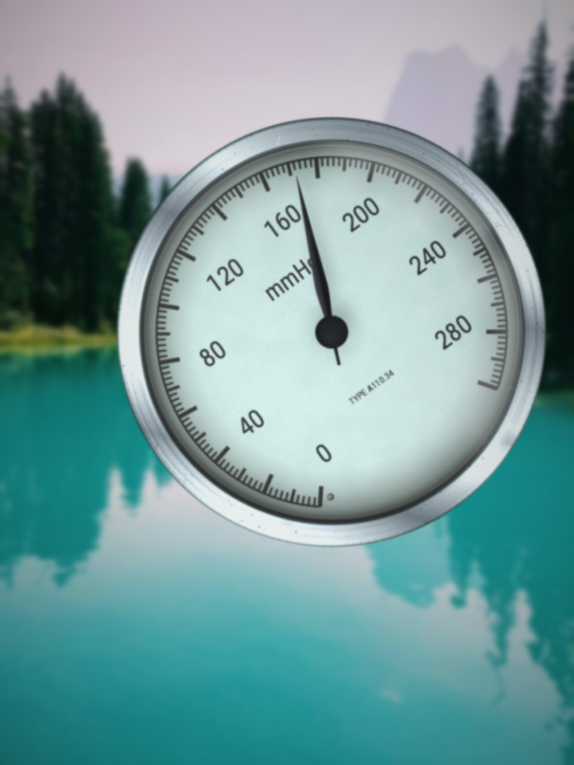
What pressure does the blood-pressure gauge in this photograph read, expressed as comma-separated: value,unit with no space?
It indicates 172,mmHg
